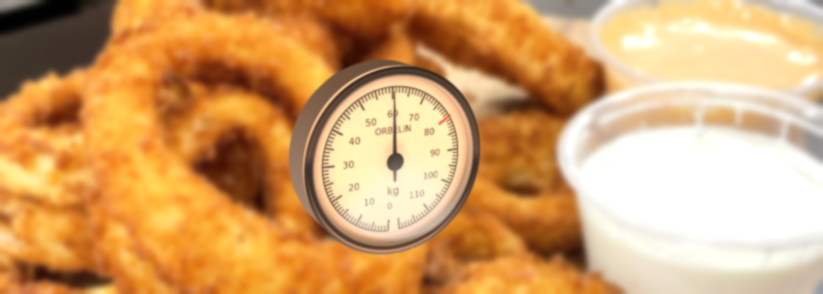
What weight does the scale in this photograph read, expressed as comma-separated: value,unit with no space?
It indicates 60,kg
